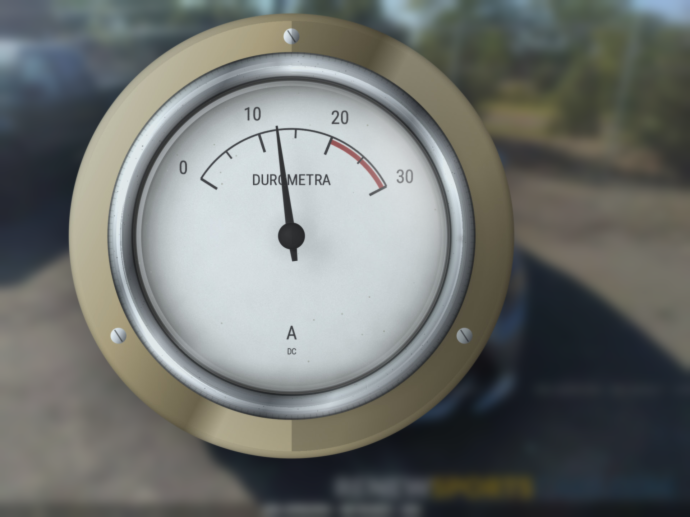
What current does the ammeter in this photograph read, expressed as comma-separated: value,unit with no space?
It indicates 12.5,A
